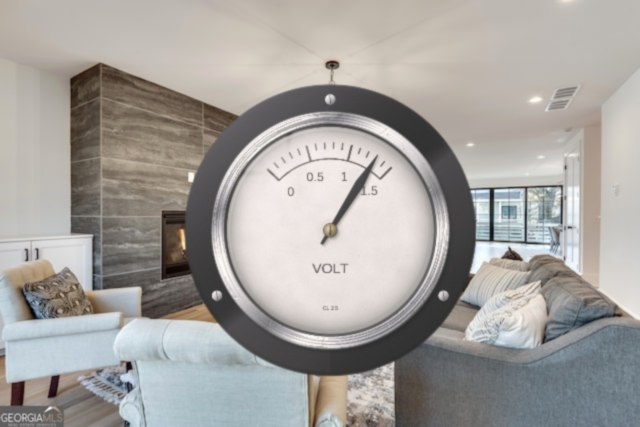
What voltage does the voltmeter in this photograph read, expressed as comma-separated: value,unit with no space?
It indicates 1.3,V
